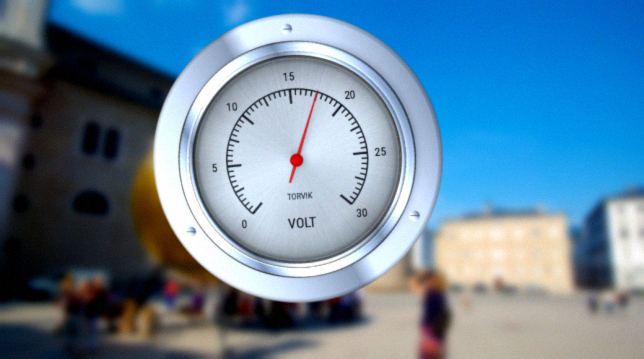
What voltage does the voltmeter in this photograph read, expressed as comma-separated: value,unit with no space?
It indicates 17.5,V
